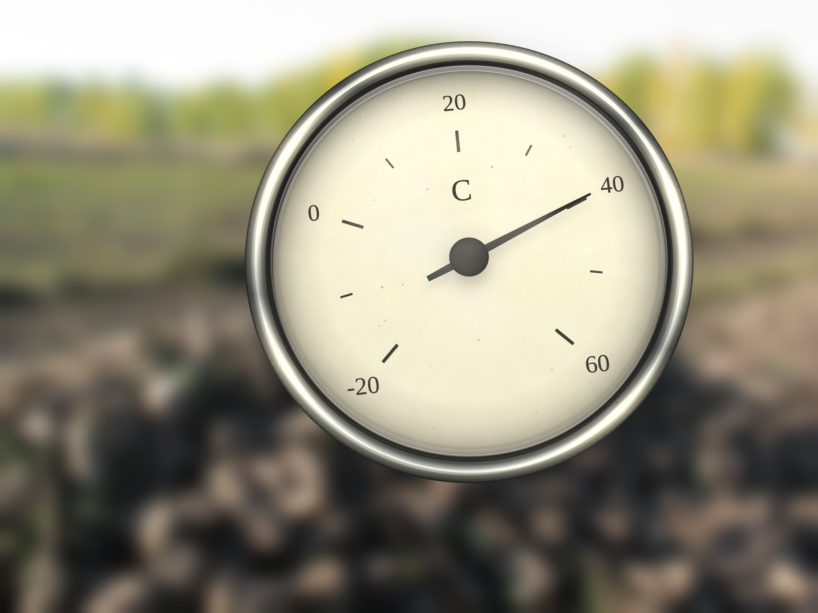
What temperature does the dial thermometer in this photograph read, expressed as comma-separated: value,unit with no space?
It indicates 40,°C
